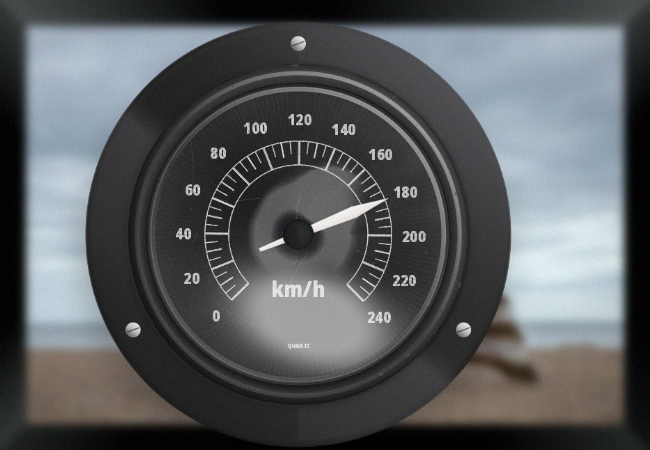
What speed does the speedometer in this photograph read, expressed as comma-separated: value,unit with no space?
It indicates 180,km/h
